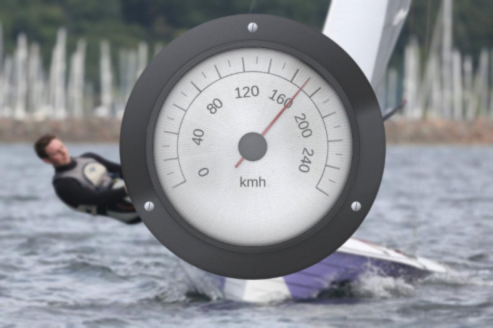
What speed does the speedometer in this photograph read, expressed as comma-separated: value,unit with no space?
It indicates 170,km/h
